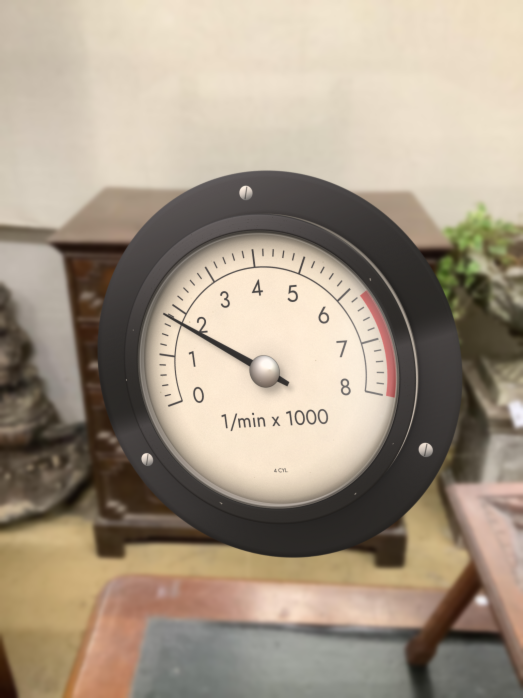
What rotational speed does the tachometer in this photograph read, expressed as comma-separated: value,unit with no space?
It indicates 1800,rpm
